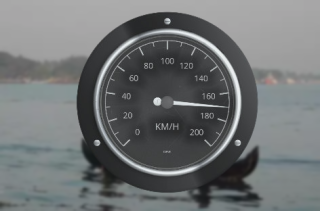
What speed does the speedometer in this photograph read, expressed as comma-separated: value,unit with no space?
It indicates 170,km/h
